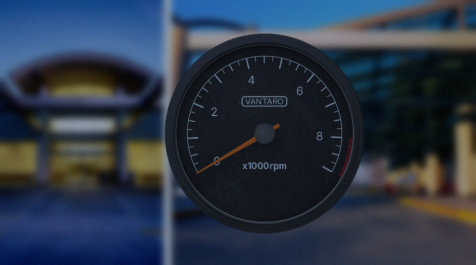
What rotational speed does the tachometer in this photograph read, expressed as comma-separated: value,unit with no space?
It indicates 0,rpm
